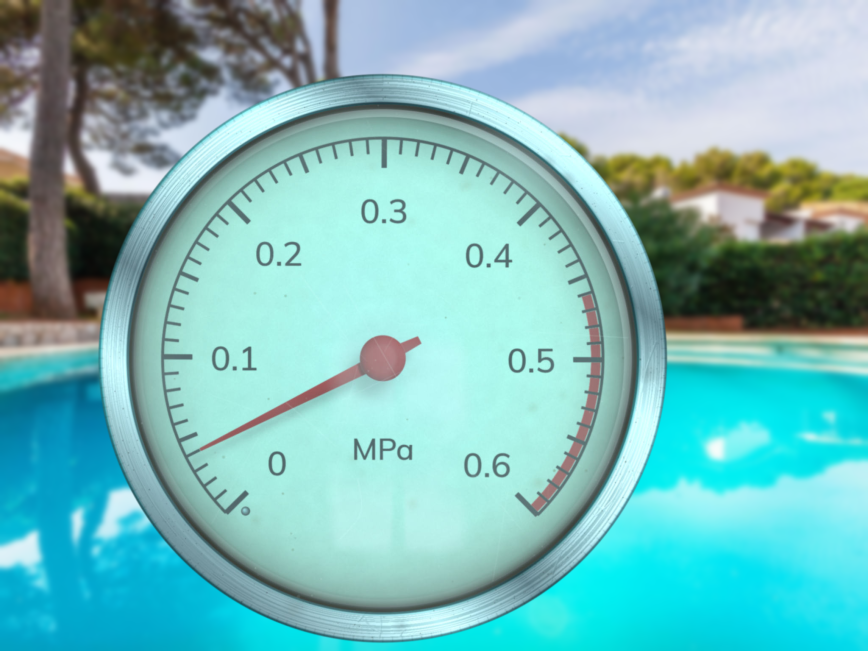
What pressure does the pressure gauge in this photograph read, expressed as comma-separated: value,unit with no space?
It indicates 0.04,MPa
